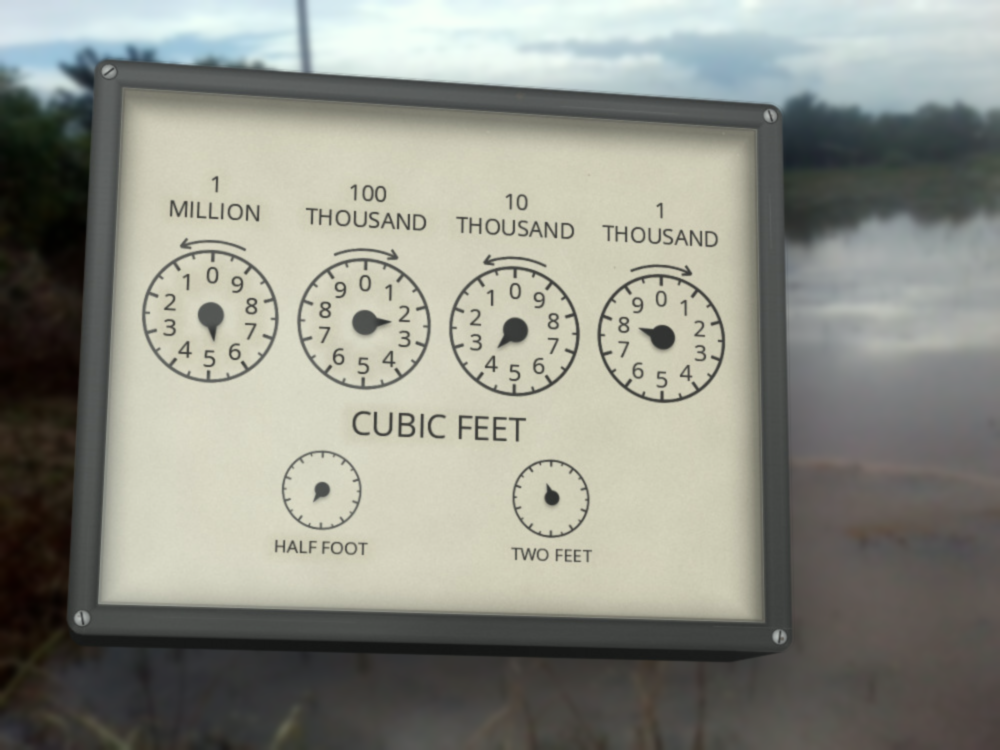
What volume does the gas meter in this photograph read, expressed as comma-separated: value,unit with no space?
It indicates 523800,ft³
